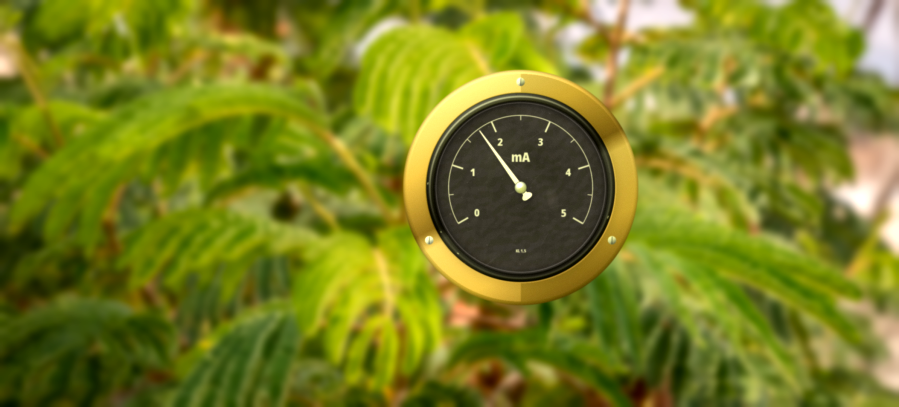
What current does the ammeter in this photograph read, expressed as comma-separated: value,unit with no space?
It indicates 1.75,mA
